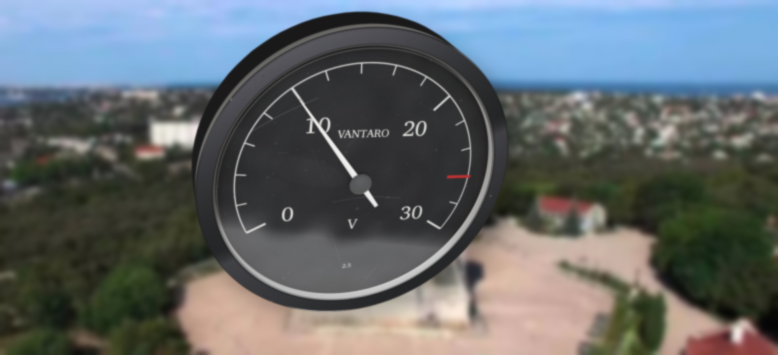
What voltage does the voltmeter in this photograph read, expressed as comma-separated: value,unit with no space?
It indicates 10,V
